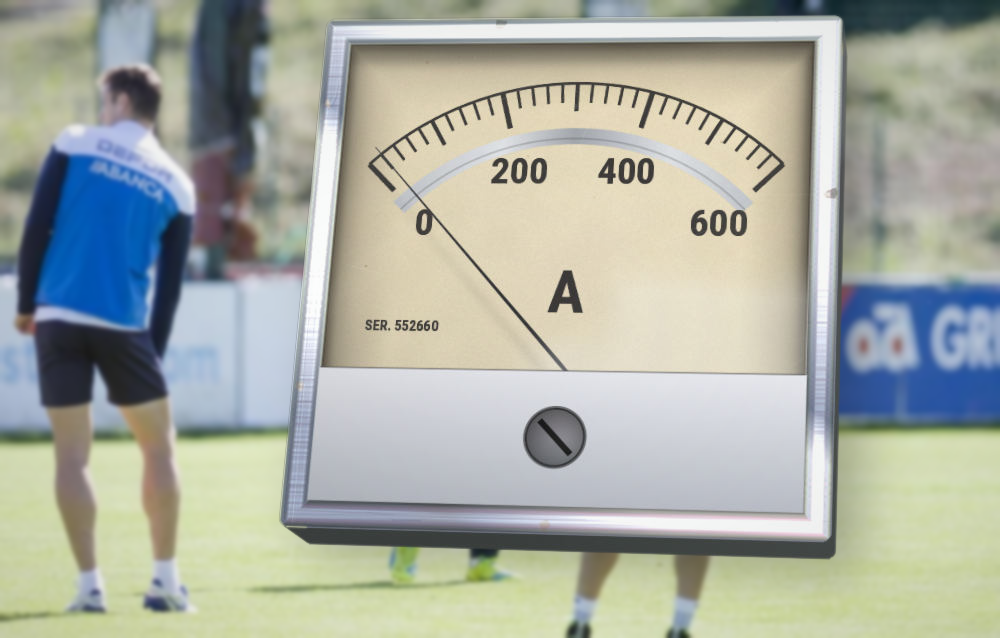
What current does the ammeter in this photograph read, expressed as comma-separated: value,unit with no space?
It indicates 20,A
